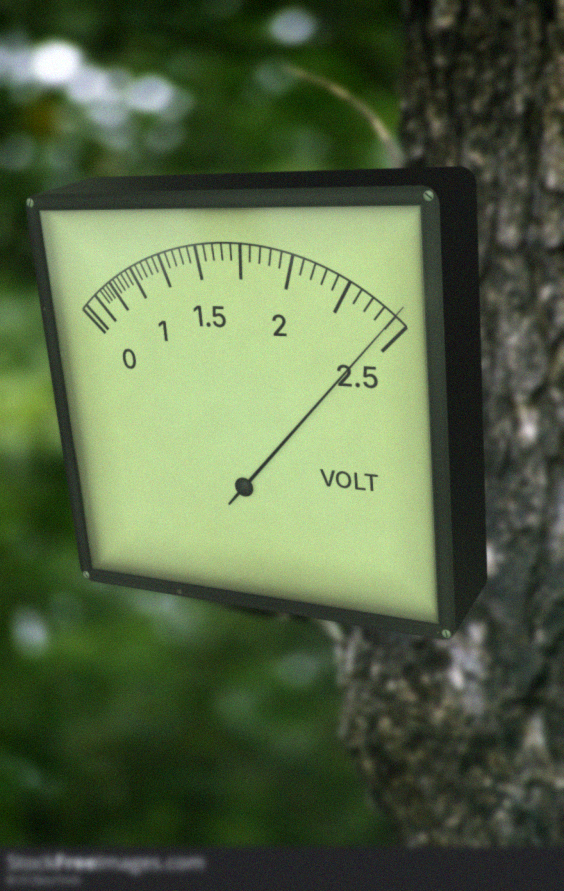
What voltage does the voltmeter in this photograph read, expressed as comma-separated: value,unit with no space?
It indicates 2.45,V
